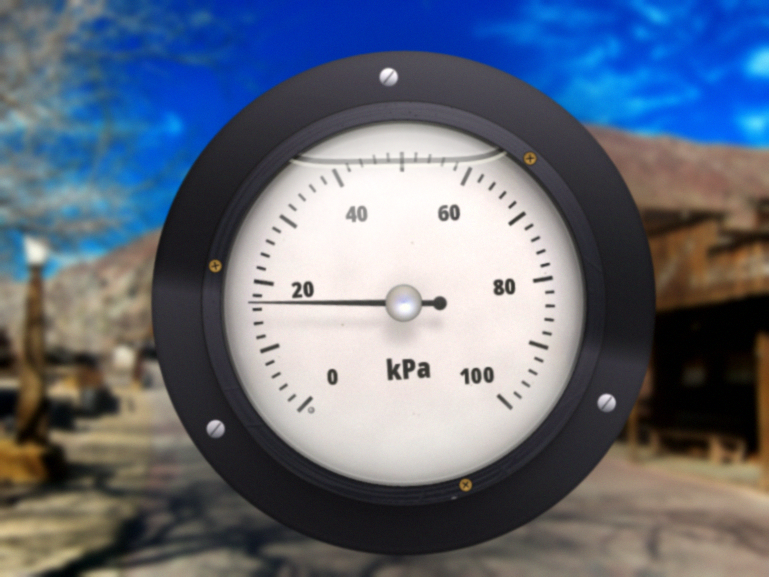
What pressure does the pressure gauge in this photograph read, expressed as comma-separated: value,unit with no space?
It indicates 17,kPa
